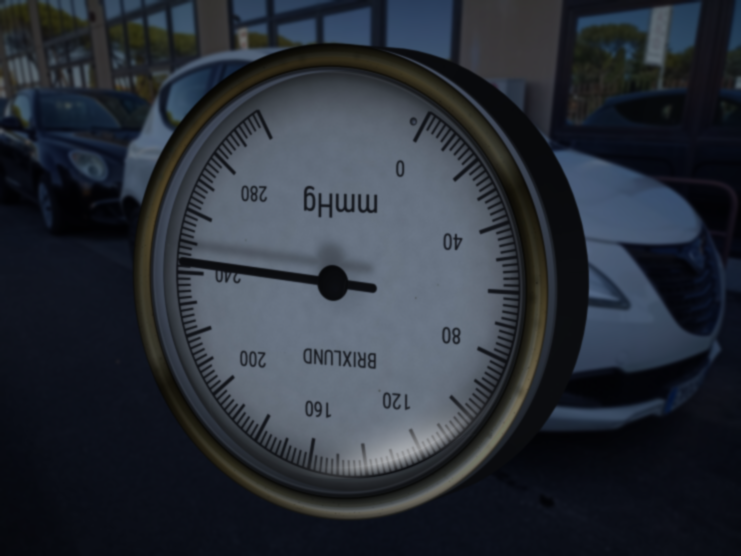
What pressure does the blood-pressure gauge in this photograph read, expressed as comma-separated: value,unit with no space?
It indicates 244,mmHg
